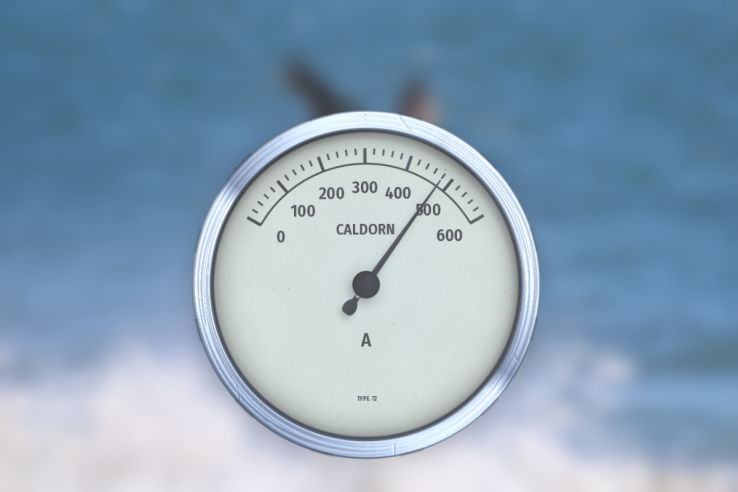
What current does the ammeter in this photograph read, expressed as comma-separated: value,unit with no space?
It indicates 480,A
